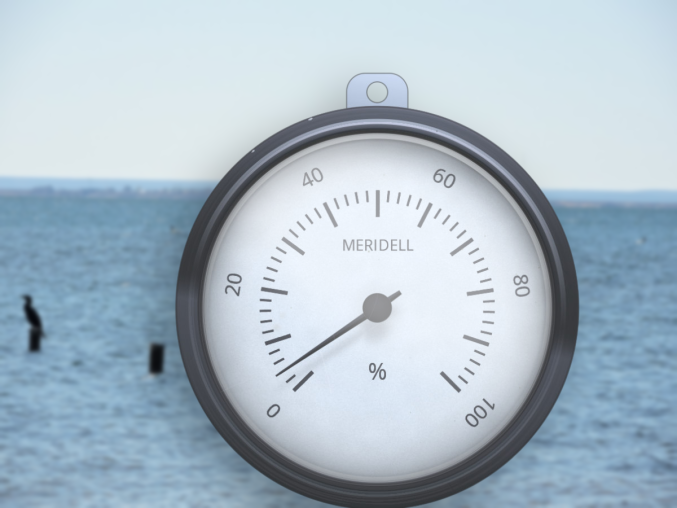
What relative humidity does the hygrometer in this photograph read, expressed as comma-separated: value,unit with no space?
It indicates 4,%
